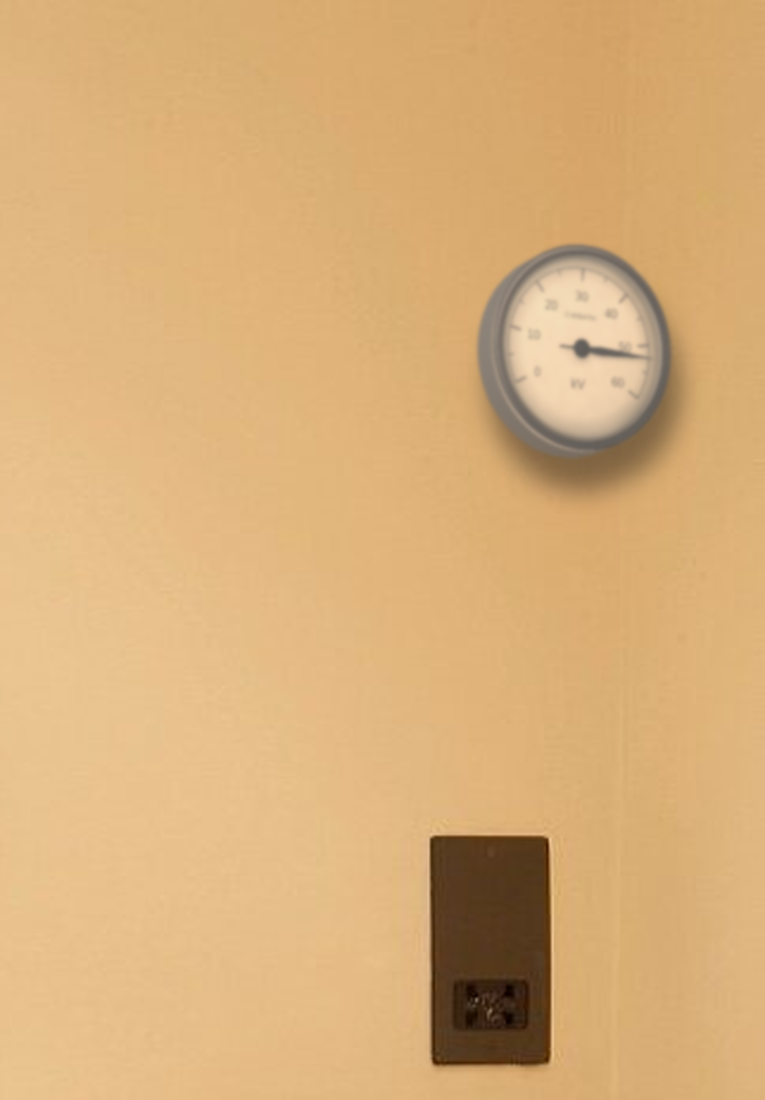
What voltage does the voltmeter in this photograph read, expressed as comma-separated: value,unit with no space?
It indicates 52.5,kV
